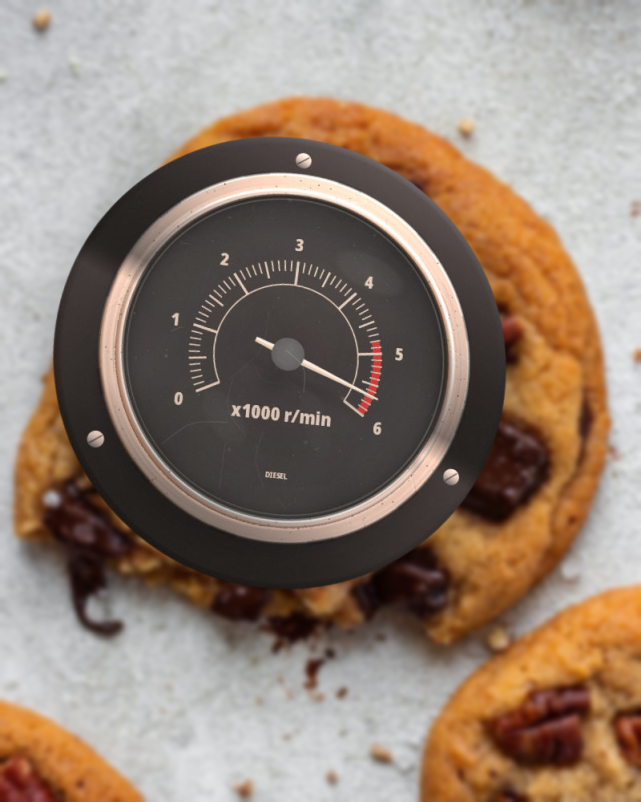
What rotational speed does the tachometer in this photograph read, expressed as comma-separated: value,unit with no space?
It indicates 5700,rpm
